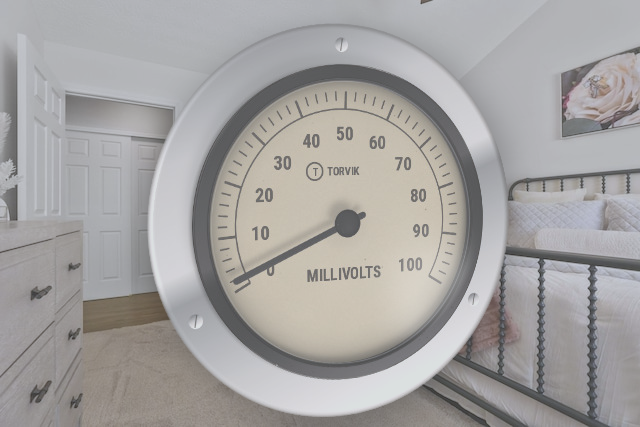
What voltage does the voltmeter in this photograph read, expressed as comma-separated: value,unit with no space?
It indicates 2,mV
